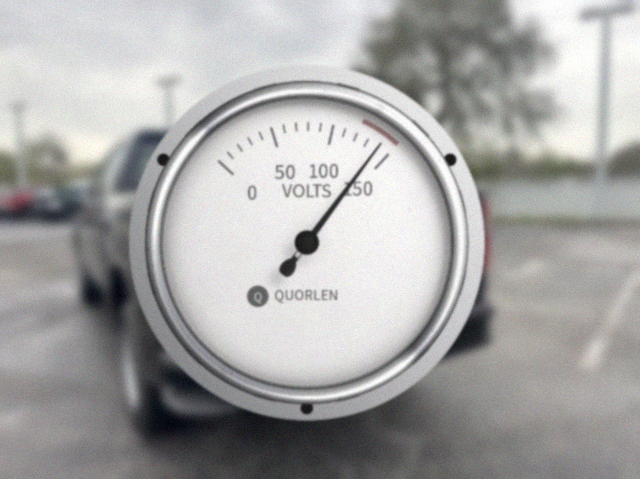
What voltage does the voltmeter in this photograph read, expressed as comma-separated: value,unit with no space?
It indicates 140,V
